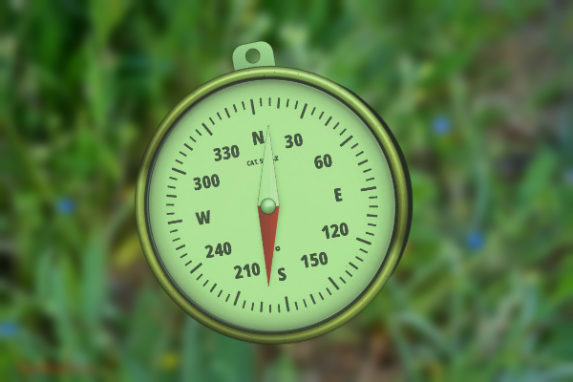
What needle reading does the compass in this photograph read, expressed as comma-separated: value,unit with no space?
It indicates 190,°
